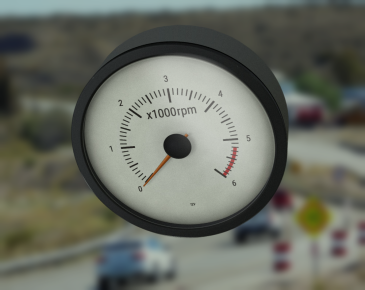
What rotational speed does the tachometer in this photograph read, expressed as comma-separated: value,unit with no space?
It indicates 0,rpm
